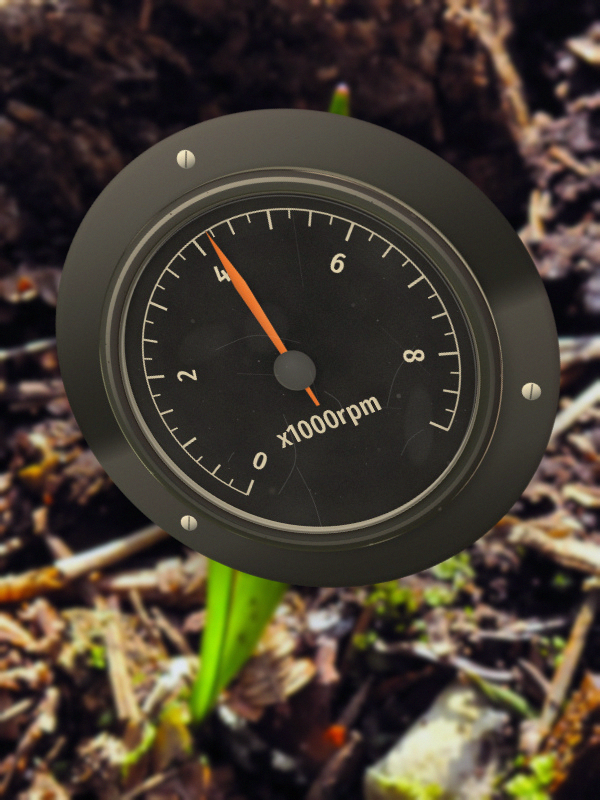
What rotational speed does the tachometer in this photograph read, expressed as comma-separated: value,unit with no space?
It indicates 4250,rpm
